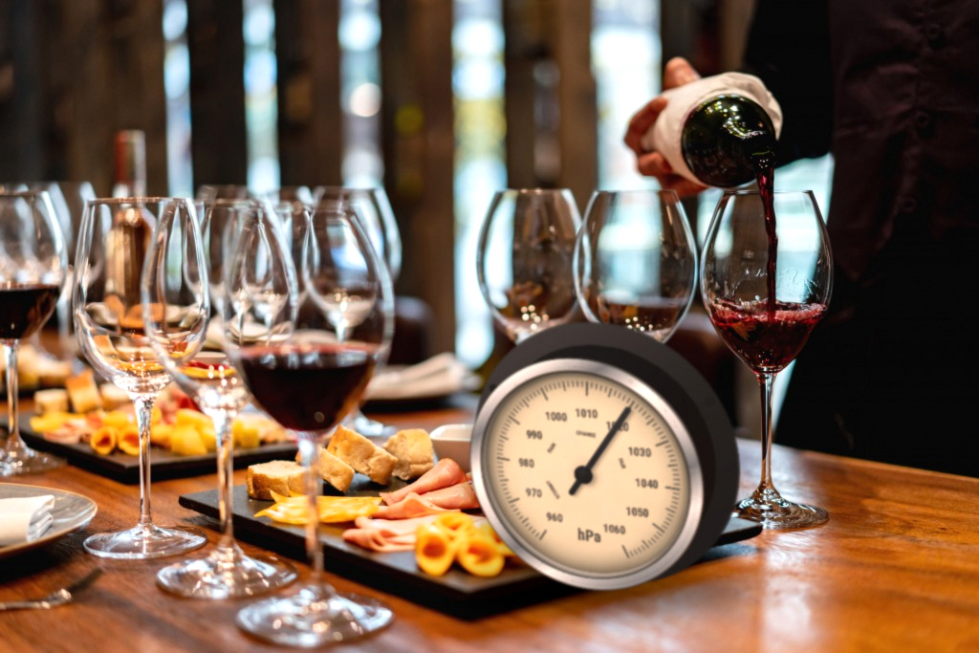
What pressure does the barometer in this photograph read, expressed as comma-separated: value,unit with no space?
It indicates 1020,hPa
